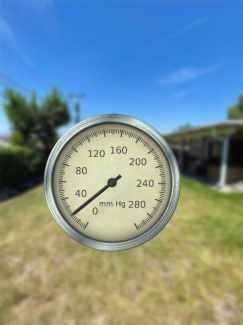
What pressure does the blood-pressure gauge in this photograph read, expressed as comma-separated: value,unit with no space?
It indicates 20,mmHg
